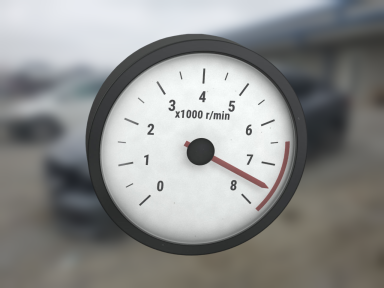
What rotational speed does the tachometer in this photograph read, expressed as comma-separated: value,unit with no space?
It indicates 7500,rpm
